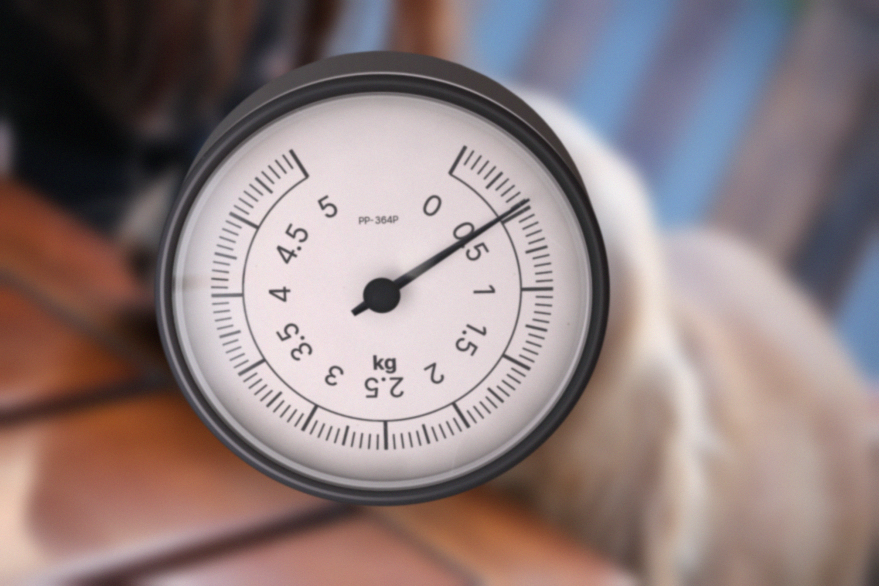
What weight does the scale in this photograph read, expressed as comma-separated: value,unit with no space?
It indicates 0.45,kg
